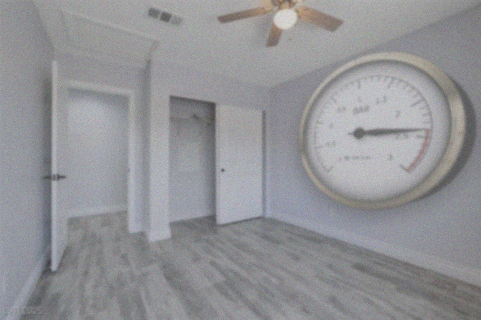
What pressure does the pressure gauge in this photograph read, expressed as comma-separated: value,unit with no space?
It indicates 2.4,bar
